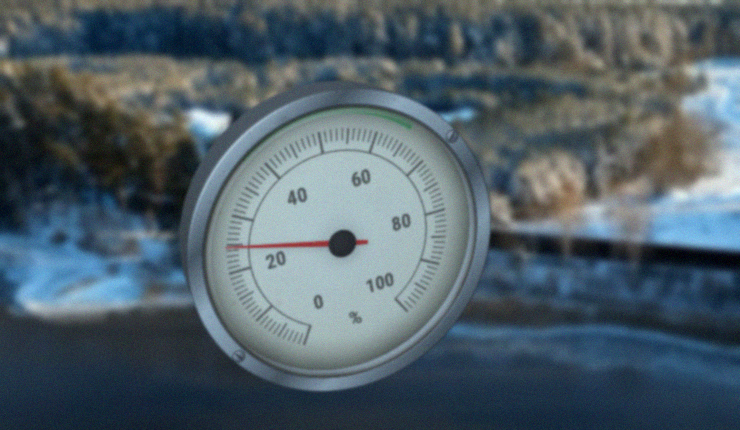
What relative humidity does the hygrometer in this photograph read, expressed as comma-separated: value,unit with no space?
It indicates 25,%
